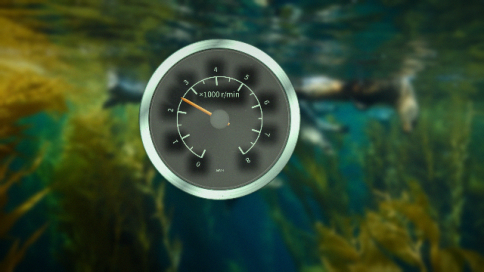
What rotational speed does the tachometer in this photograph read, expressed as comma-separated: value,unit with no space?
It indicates 2500,rpm
